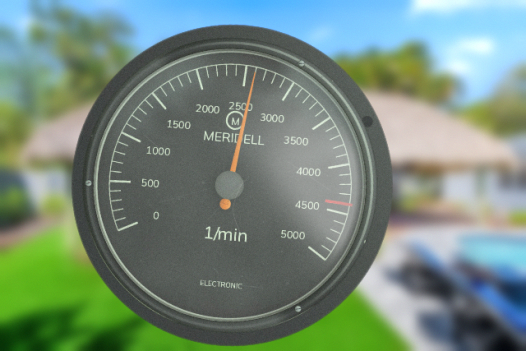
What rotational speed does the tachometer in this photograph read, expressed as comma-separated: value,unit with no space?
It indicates 2600,rpm
